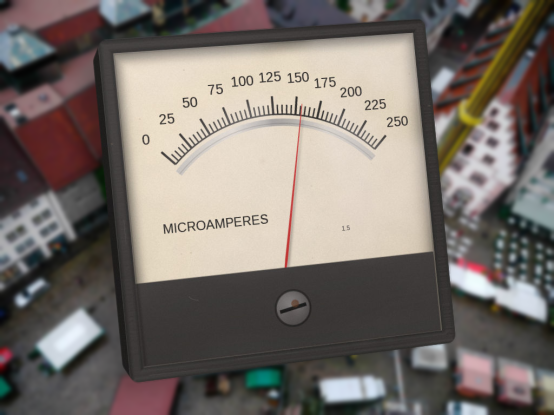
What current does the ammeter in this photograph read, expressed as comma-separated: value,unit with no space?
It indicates 155,µA
